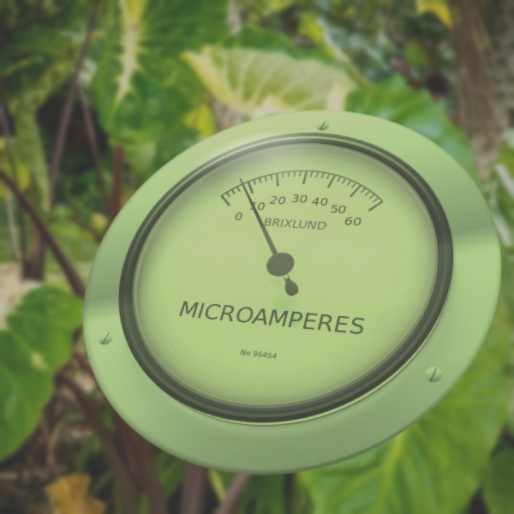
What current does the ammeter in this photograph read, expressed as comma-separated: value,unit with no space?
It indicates 8,µA
